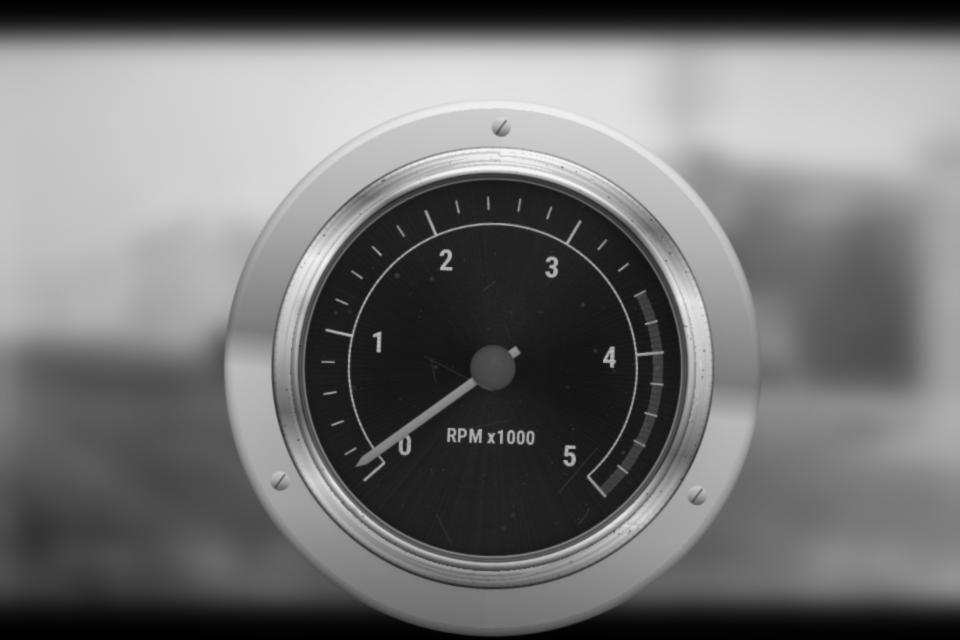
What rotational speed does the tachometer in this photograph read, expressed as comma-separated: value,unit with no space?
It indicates 100,rpm
